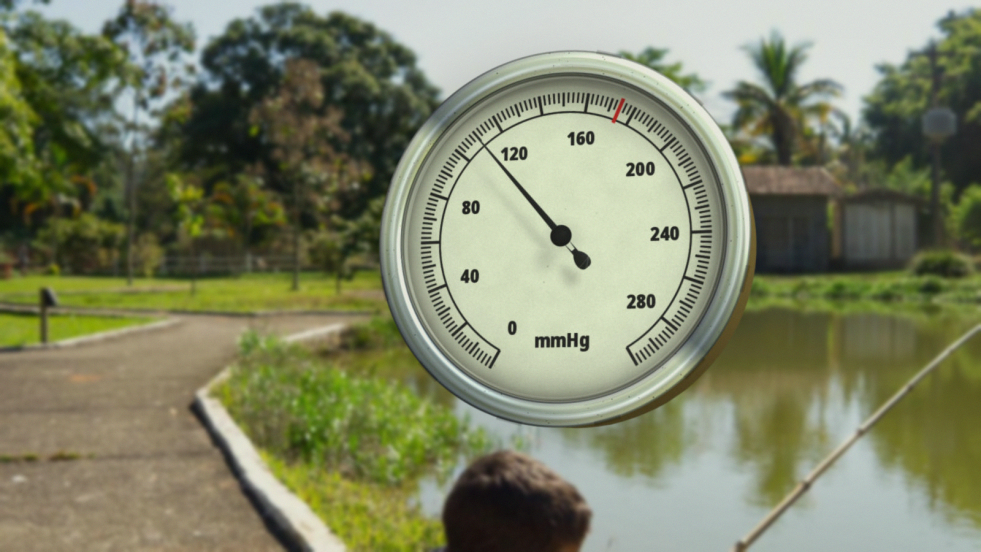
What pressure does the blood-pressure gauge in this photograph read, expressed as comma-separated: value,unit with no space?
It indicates 110,mmHg
